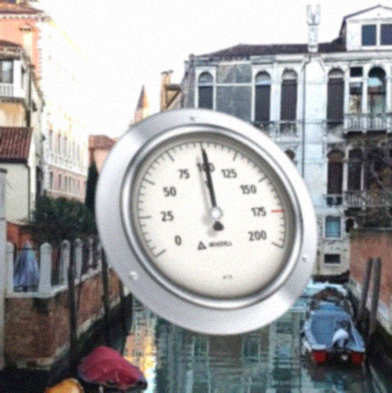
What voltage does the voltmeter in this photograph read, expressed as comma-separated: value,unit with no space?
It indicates 100,V
